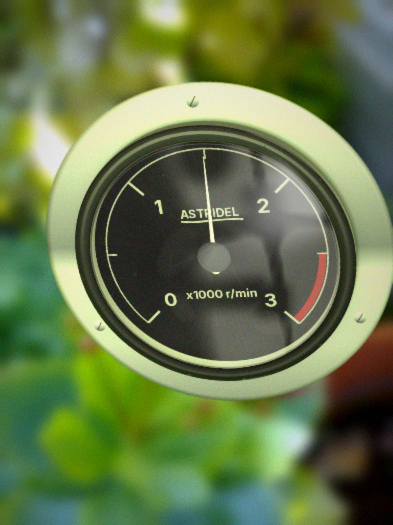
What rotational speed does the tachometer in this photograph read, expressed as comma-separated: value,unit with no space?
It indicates 1500,rpm
